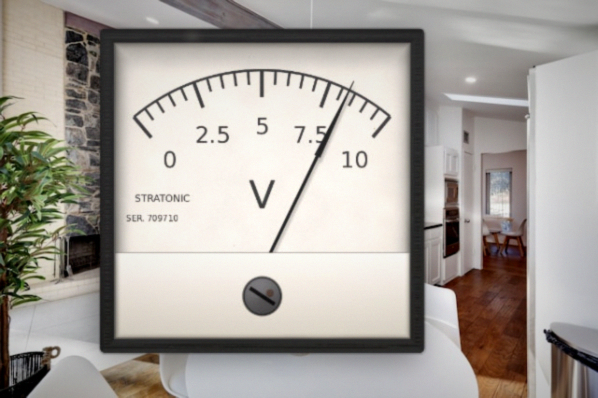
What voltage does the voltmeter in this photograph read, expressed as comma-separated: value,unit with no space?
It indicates 8.25,V
